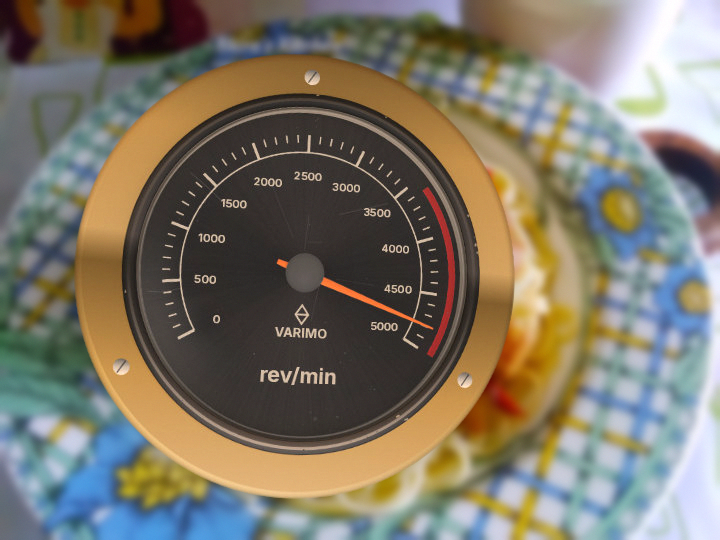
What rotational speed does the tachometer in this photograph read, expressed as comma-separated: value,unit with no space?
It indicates 4800,rpm
